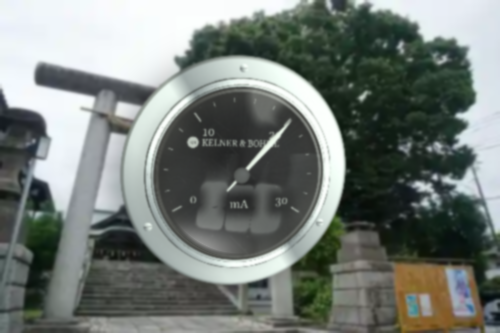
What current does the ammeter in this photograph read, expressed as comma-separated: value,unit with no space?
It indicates 20,mA
